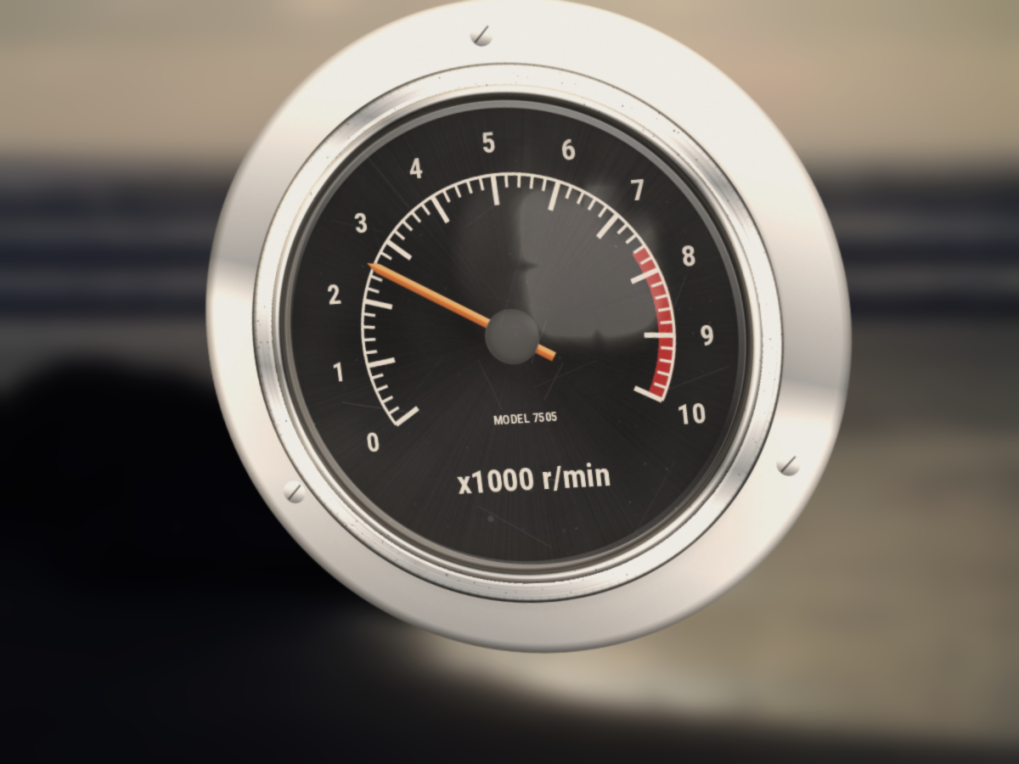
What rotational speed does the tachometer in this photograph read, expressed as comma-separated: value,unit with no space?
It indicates 2600,rpm
